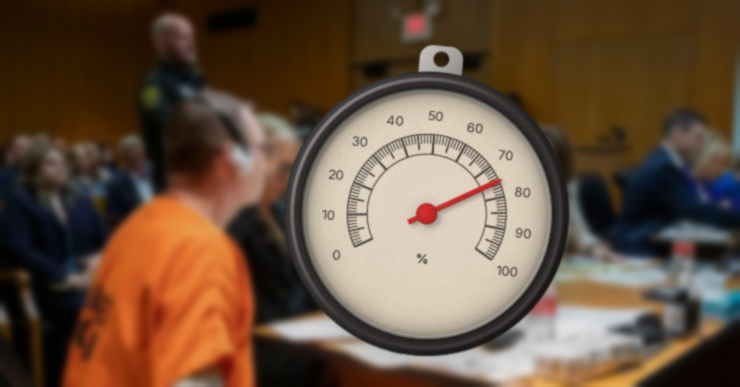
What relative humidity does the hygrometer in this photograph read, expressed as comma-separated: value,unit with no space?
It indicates 75,%
